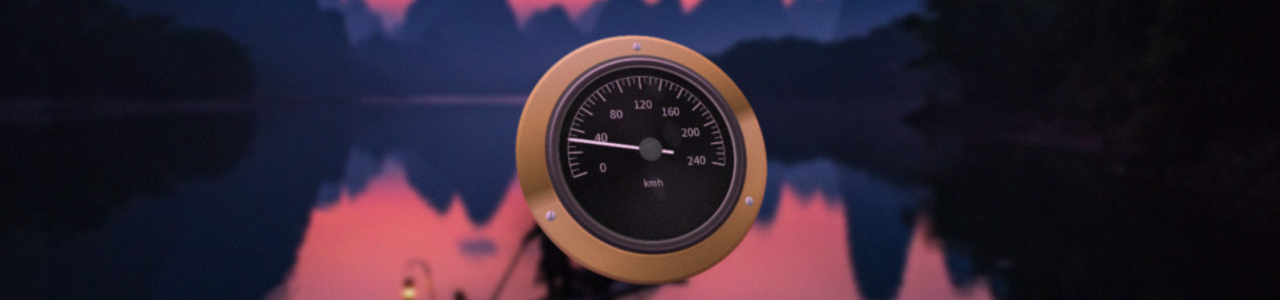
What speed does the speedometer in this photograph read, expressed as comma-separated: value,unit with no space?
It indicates 30,km/h
